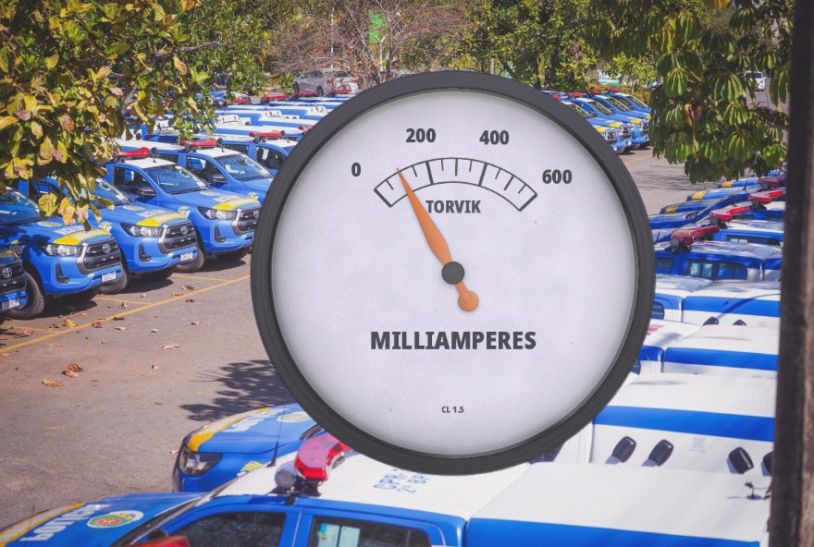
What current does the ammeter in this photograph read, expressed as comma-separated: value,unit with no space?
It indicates 100,mA
